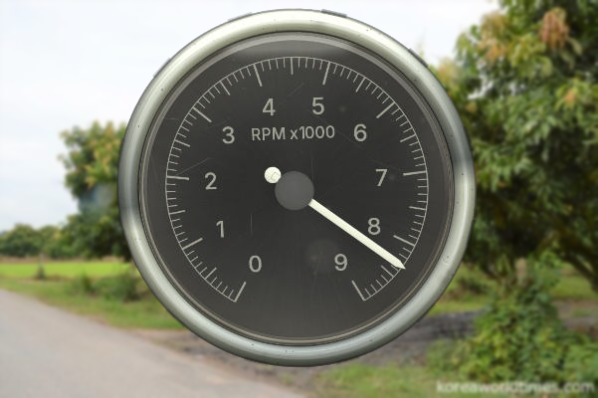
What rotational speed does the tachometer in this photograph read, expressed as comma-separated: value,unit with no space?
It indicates 8300,rpm
